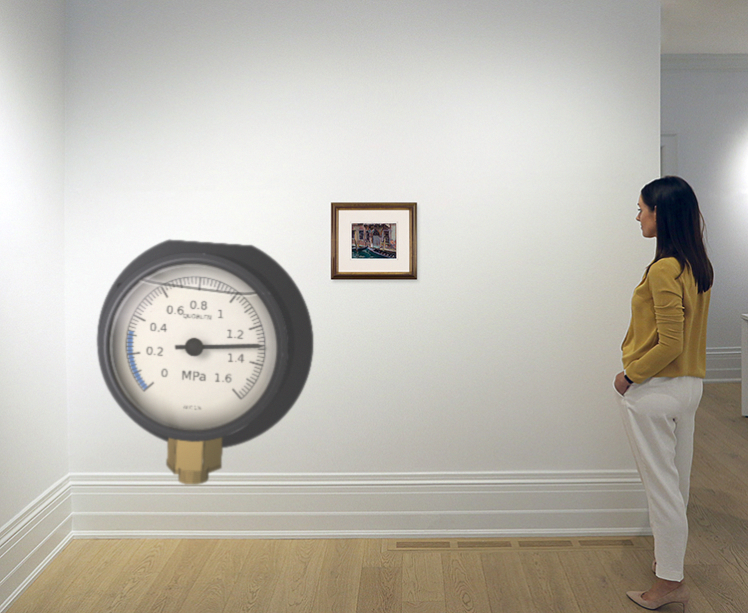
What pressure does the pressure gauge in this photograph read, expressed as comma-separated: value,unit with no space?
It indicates 1.3,MPa
